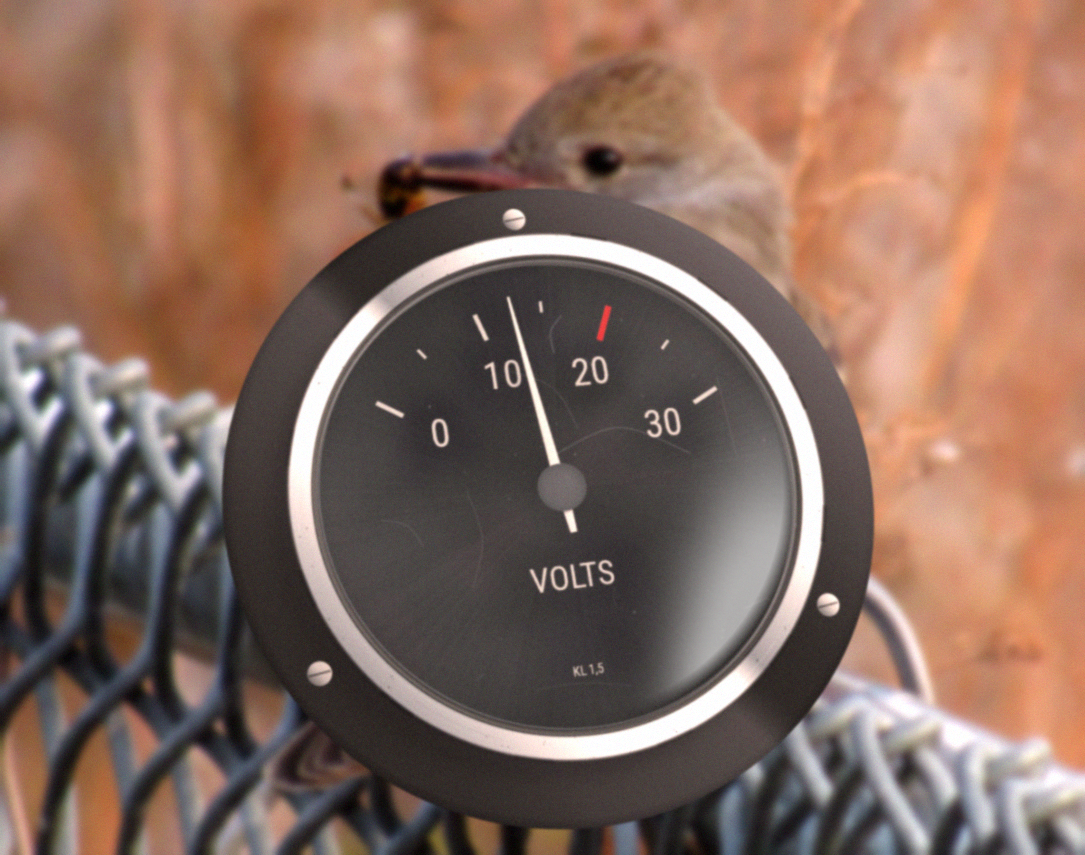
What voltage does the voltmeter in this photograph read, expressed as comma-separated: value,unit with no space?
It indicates 12.5,V
